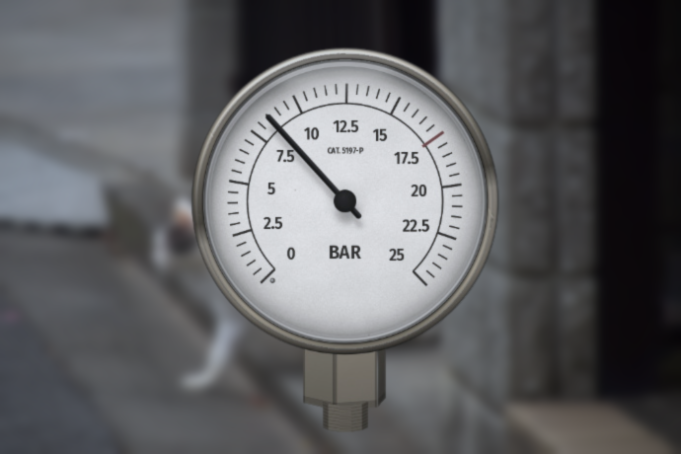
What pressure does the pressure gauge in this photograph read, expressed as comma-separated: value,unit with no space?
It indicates 8.5,bar
